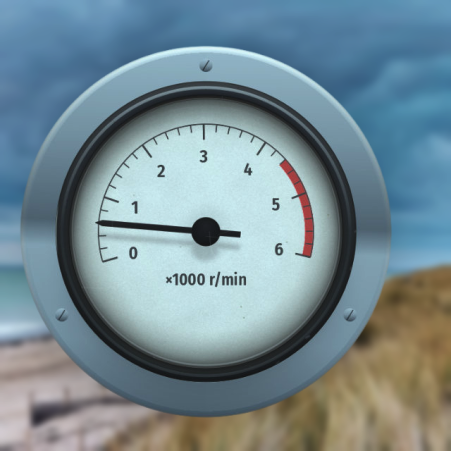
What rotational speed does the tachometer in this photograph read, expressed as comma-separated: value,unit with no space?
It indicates 600,rpm
